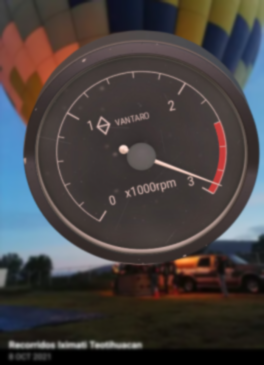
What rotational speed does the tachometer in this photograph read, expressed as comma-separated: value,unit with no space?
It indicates 2900,rpm
